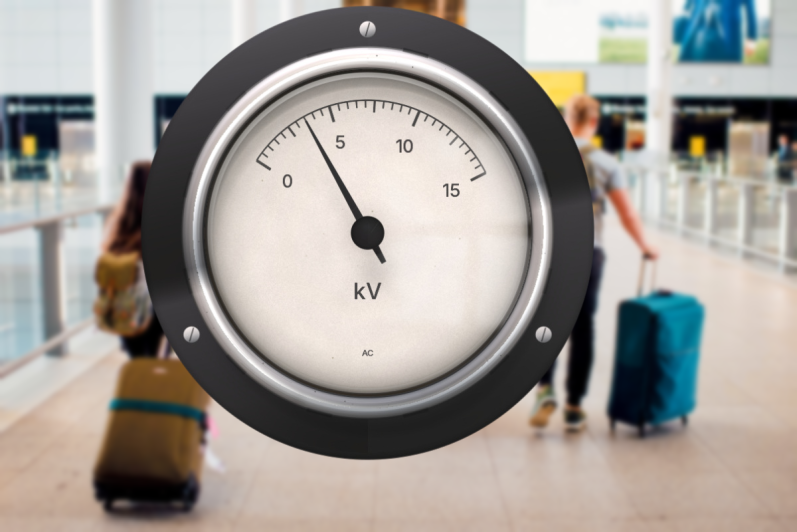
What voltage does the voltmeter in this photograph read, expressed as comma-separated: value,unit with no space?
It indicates 3.5,kV
